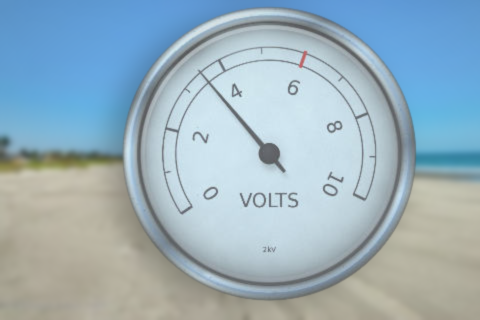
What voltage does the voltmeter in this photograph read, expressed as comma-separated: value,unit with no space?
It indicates 3.5,V
